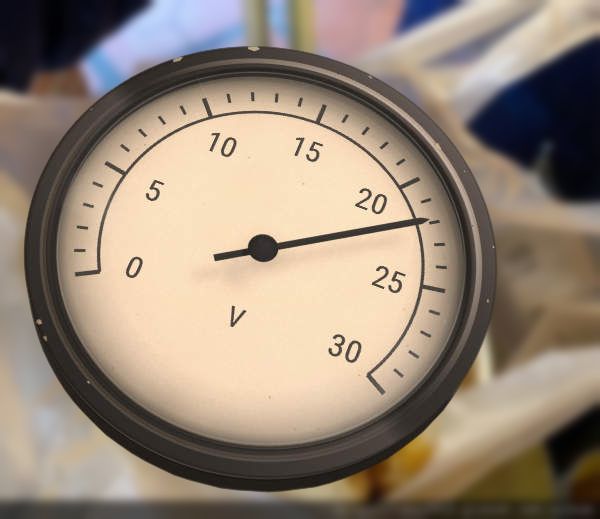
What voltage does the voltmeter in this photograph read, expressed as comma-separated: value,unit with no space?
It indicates 22,V
